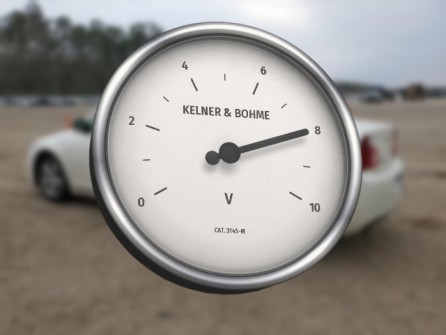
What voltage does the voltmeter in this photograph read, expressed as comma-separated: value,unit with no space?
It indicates 8,V
